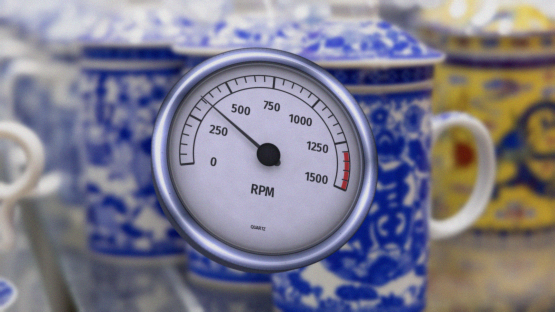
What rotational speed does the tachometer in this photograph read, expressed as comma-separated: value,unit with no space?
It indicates 350,rpm
